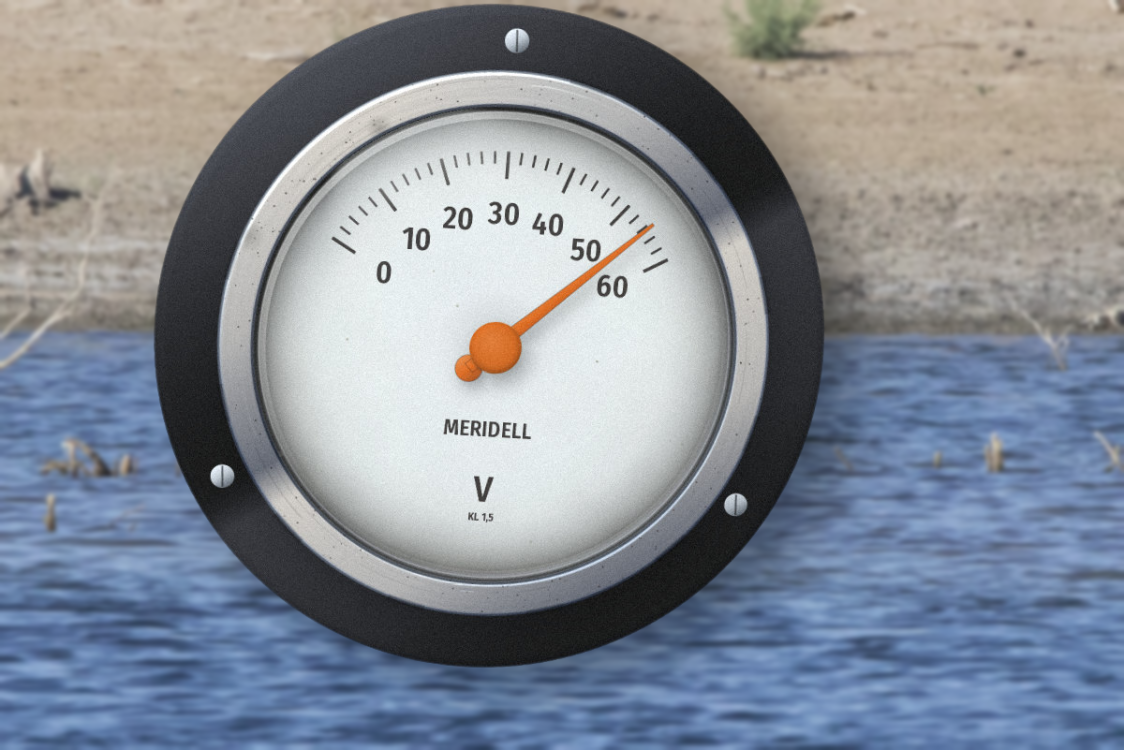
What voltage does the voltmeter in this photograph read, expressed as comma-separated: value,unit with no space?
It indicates 54,V
